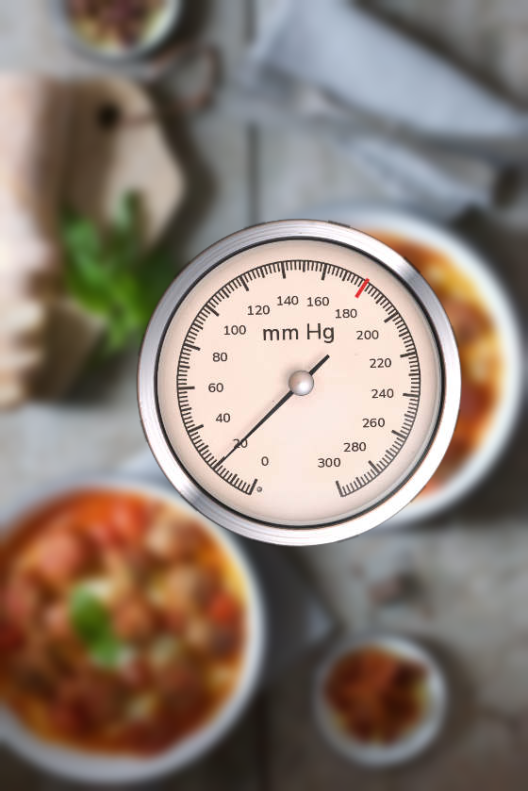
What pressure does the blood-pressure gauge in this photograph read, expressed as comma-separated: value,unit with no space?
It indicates 20,mmHg
